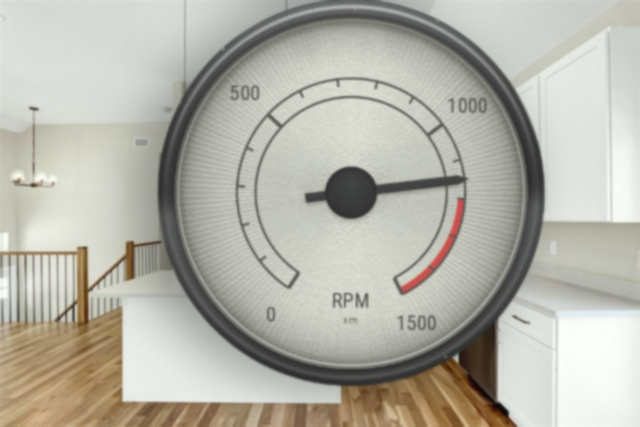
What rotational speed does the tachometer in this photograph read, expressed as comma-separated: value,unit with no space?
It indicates 1150,rpm
